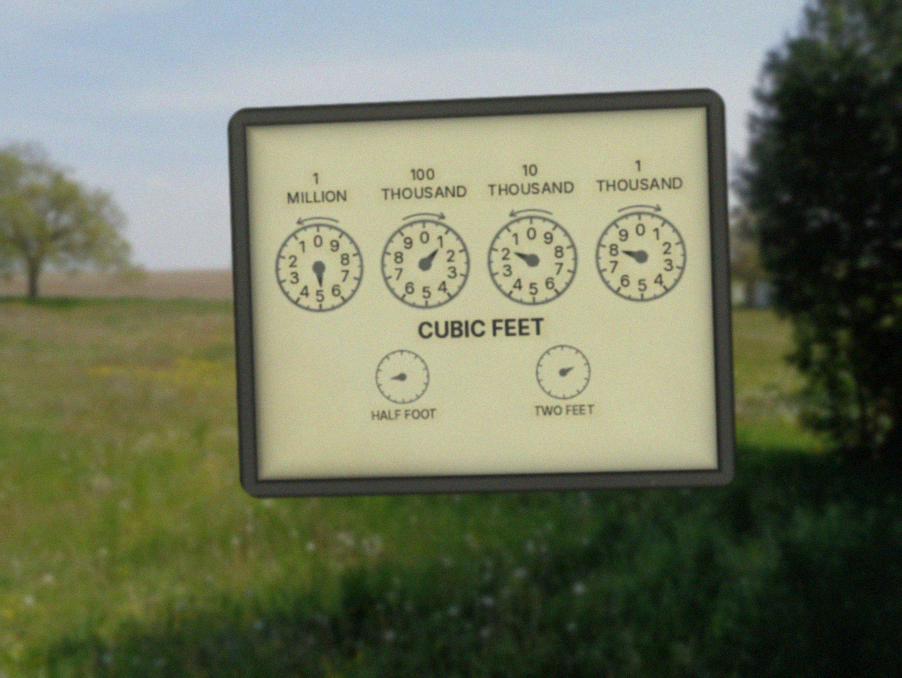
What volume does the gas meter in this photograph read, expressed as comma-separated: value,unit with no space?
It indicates 511800,ft³
